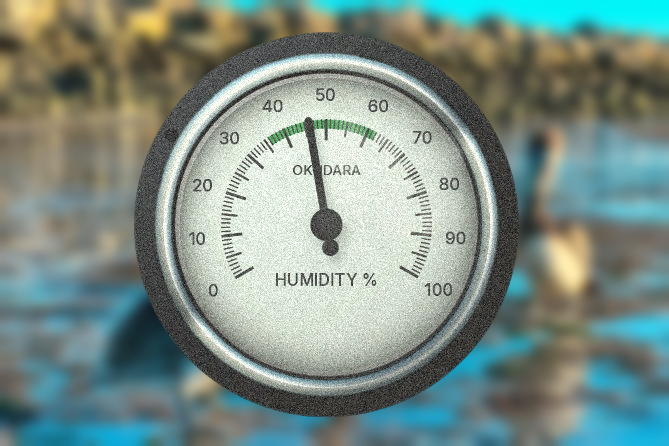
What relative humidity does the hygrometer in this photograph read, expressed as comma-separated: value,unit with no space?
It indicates 46,%
